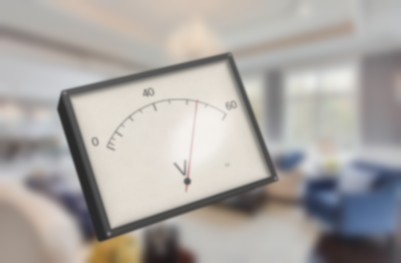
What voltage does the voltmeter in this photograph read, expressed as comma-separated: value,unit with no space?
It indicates 52.5,V
